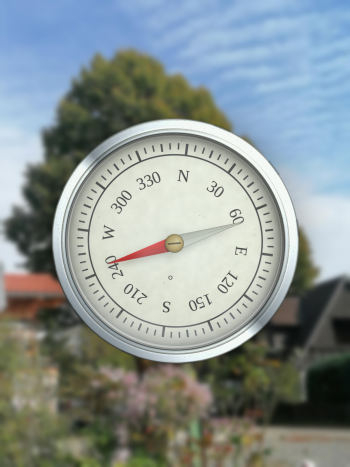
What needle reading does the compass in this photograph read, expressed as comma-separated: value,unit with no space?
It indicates 245,°
